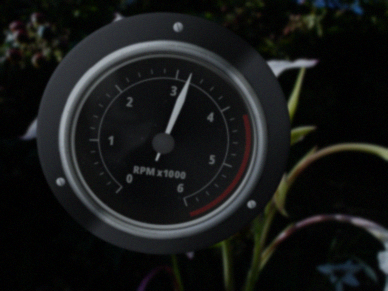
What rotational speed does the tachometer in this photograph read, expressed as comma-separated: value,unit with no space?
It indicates 3200,rpm
